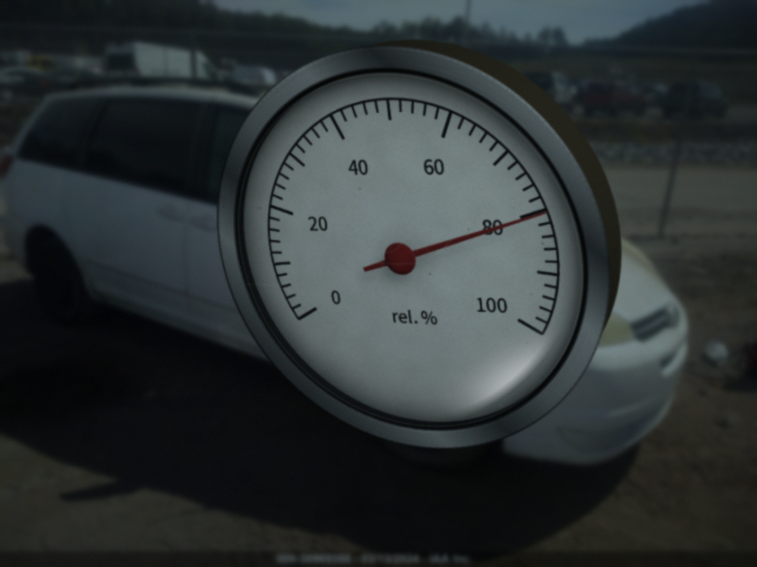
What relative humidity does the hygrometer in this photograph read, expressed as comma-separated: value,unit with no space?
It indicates 80,%
